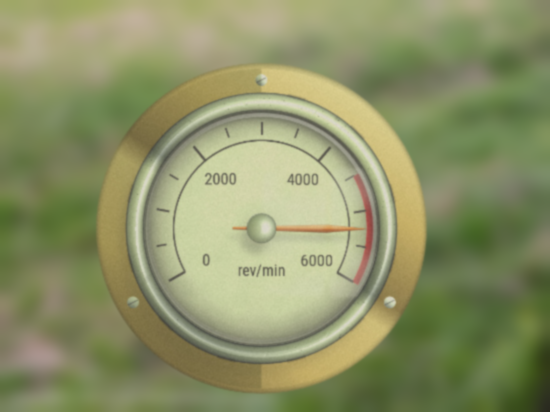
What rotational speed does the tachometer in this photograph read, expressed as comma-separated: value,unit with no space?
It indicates 5250,rpm
